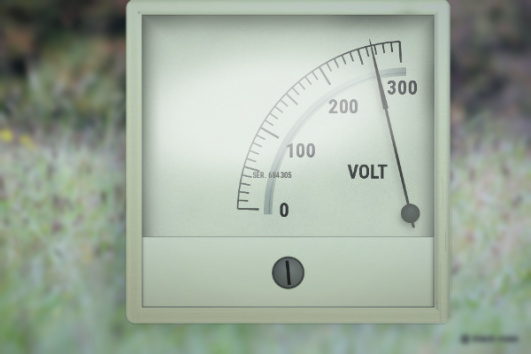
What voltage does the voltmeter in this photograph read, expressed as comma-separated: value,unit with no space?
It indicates 265,V
